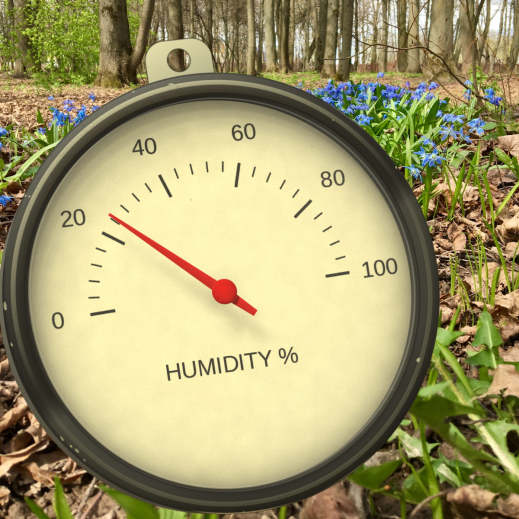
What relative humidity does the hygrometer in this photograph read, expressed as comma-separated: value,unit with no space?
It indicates 24,%
